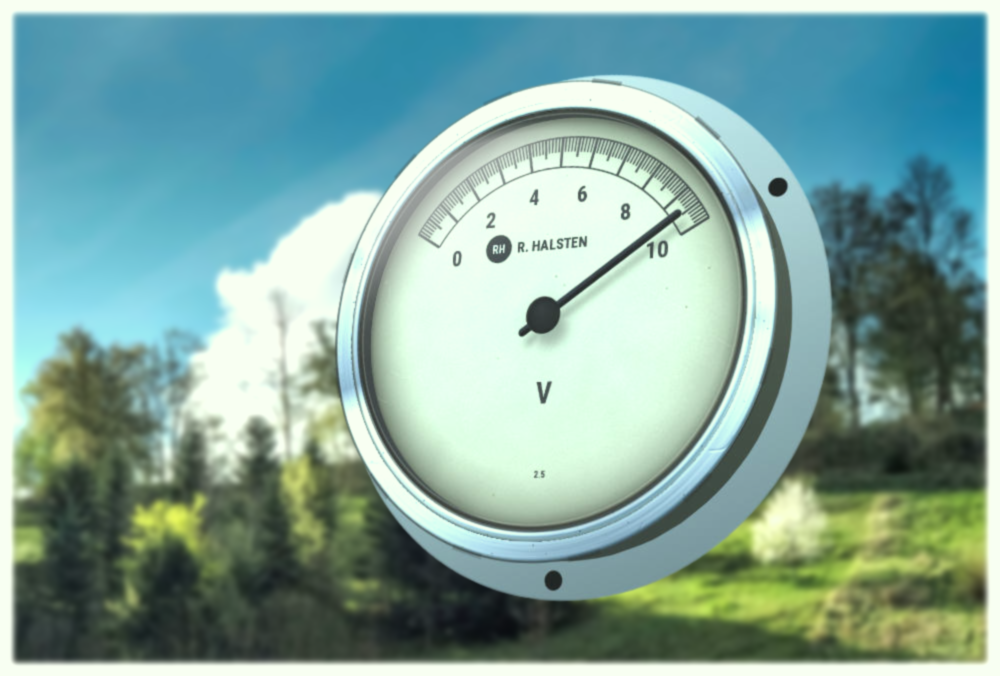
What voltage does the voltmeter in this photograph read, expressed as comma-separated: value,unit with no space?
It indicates 9.5,V
